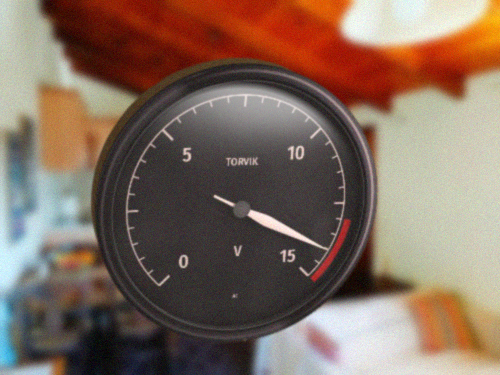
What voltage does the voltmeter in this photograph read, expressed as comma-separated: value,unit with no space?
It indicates 14,V
